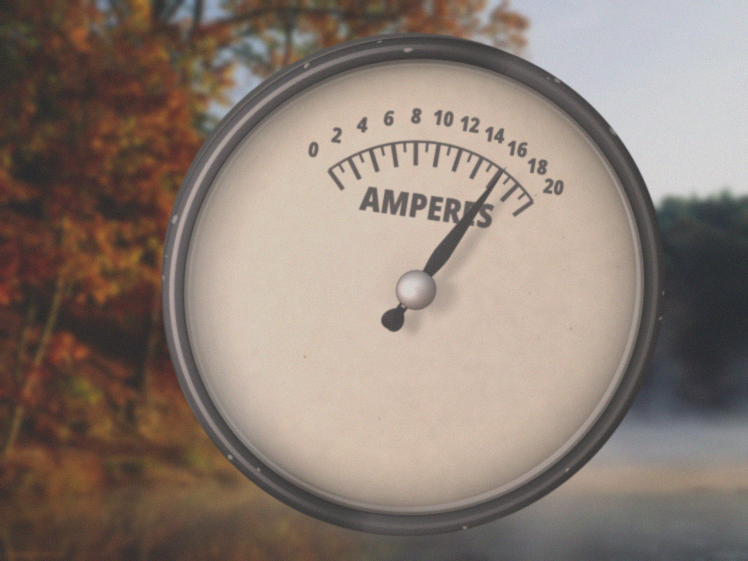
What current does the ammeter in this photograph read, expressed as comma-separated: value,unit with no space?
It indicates 16,A
